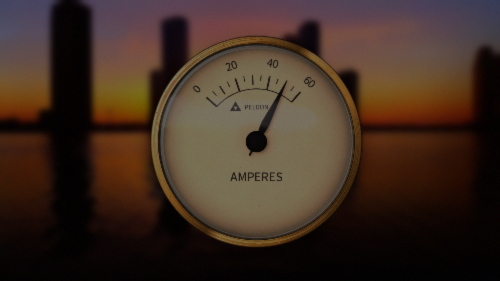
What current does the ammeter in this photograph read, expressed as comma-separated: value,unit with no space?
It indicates 50,A
